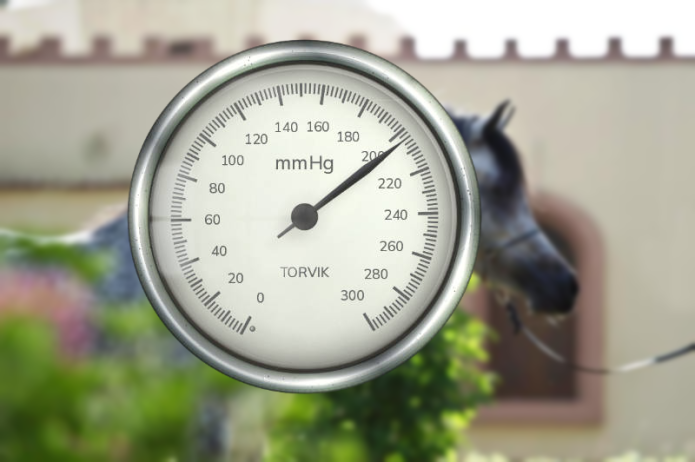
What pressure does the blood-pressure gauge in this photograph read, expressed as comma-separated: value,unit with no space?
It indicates 204,mmHg
